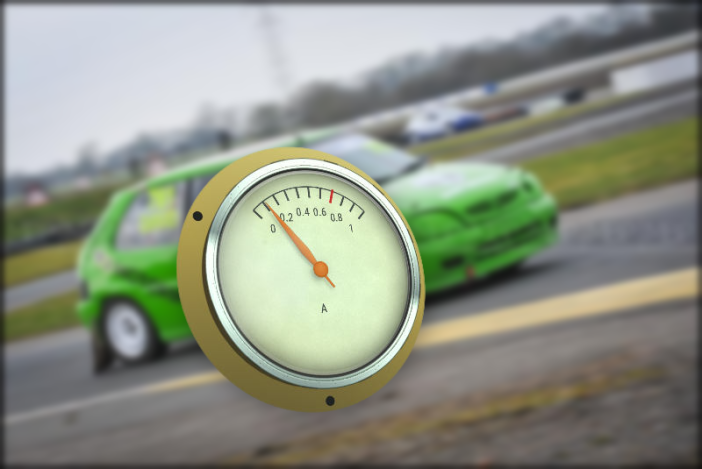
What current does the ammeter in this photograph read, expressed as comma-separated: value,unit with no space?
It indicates 0.1,A
